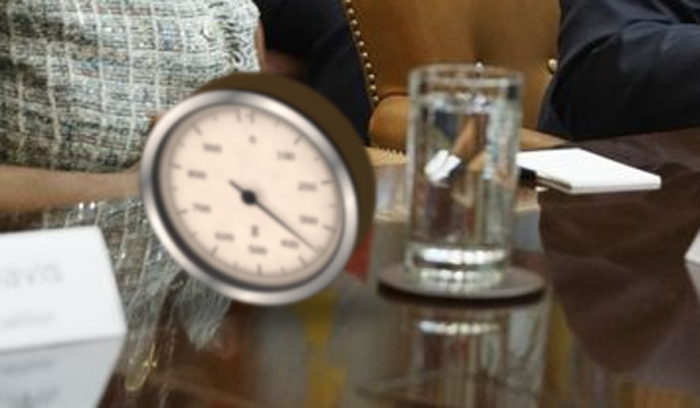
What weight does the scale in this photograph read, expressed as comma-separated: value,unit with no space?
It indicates 350,g
